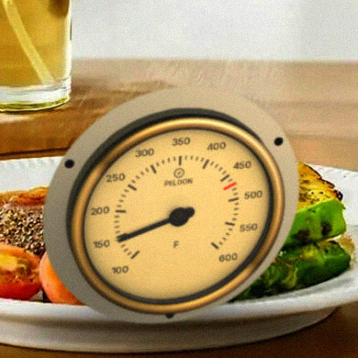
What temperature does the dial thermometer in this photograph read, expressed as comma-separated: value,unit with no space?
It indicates 150,°F
